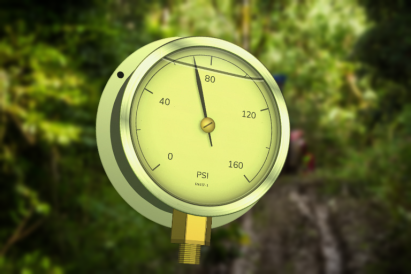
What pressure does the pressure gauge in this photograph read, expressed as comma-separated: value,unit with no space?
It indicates 70,psi
